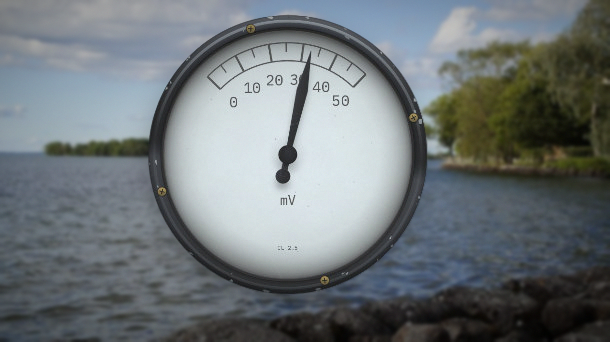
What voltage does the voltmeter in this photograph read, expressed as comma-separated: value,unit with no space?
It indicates 32.5,mV
